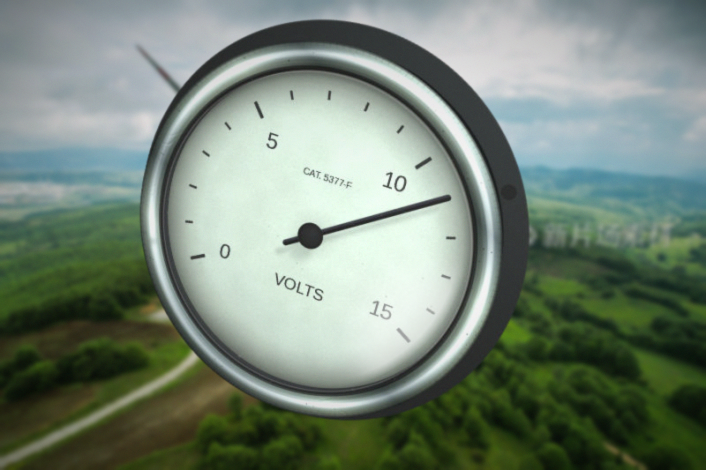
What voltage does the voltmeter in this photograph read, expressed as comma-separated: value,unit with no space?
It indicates 11,V
